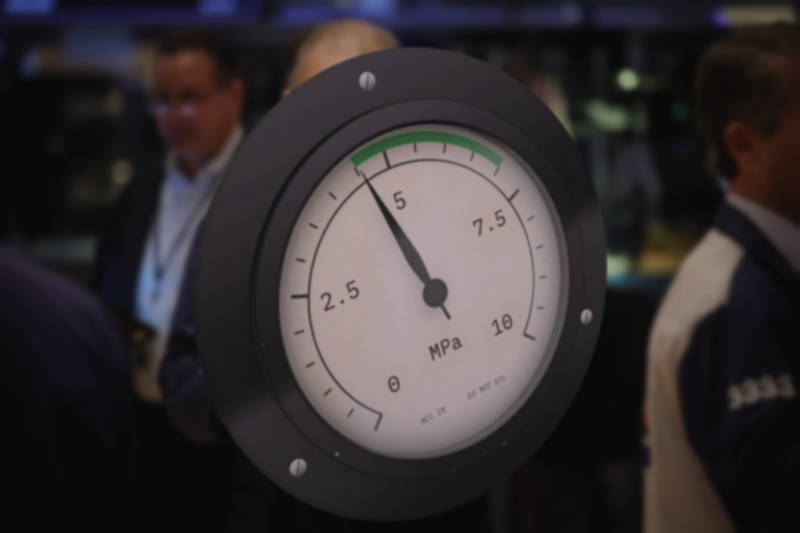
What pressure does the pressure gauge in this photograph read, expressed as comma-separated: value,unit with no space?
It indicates 4.5,MPa
